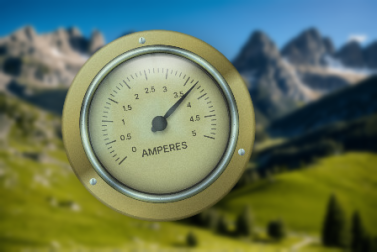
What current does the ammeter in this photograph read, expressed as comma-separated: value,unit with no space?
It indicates 3.7,A
